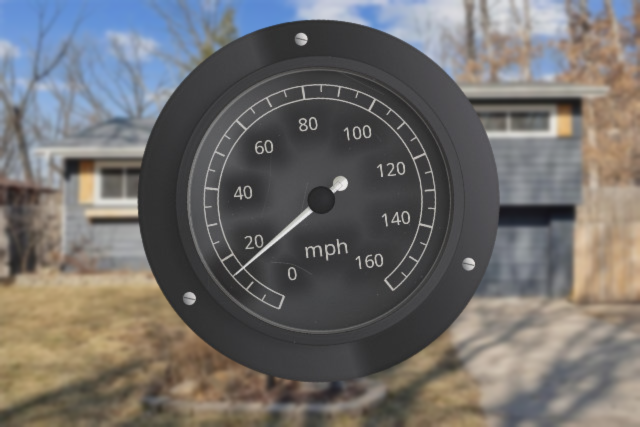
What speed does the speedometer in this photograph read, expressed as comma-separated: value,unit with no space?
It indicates 15,mph
